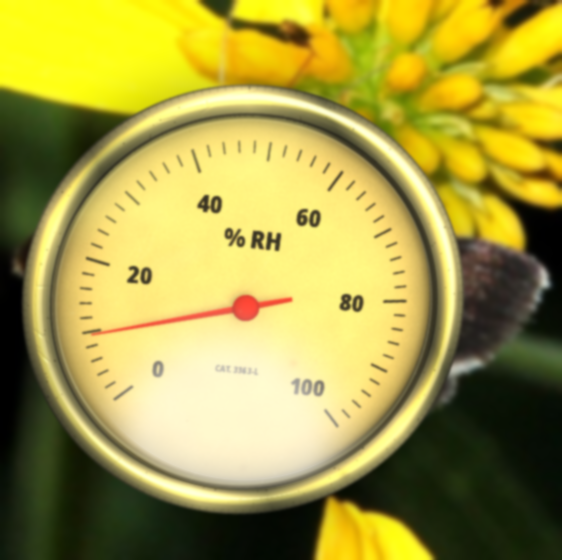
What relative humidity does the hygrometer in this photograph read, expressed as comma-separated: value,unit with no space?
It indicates 10,%
